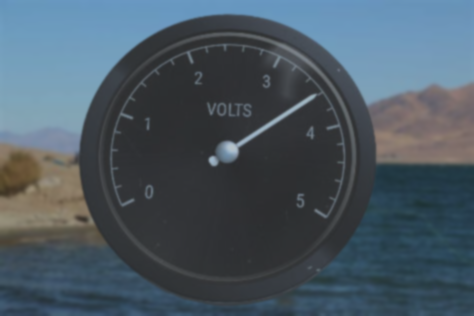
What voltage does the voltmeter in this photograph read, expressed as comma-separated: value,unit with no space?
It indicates 3.6,V
